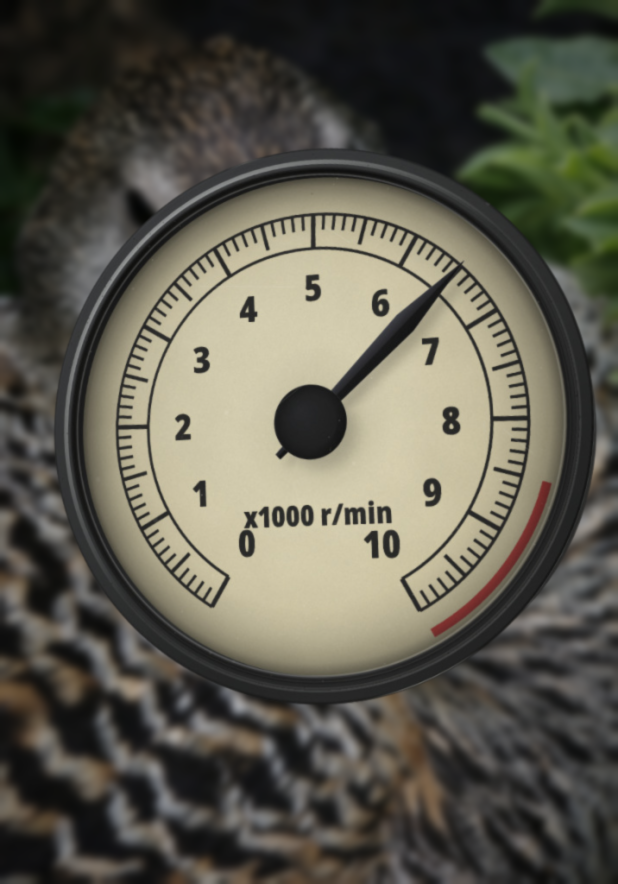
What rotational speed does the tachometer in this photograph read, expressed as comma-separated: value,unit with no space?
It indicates 6500,rpm
